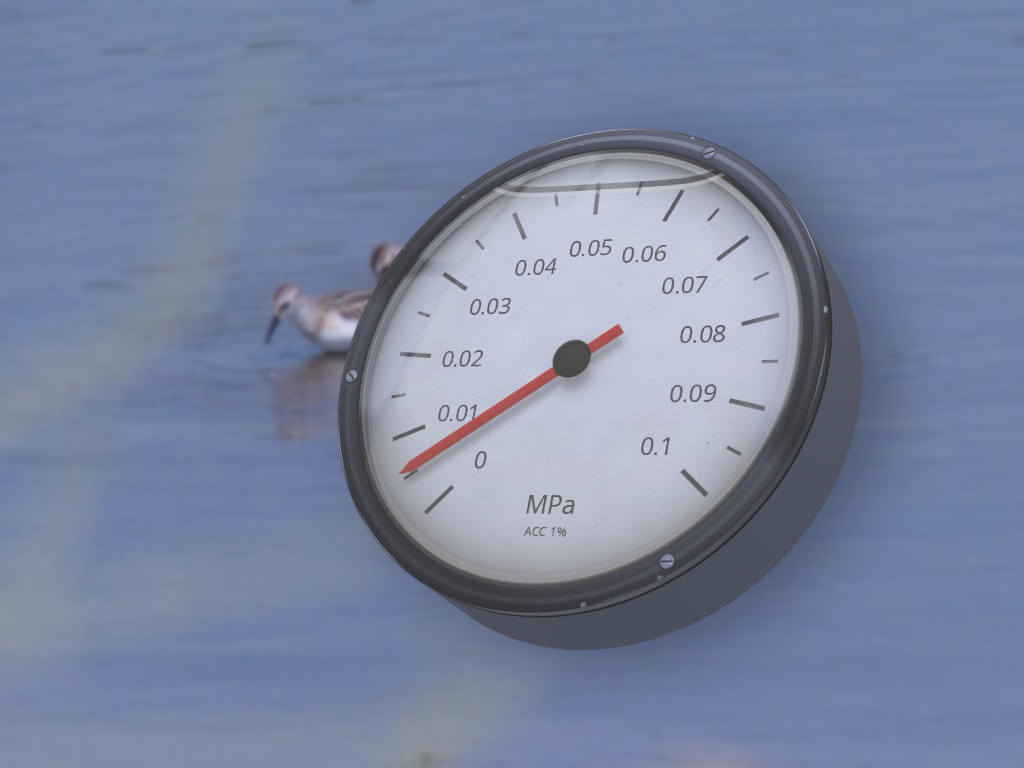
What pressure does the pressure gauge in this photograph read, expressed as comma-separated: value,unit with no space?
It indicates 0.005,MPa
